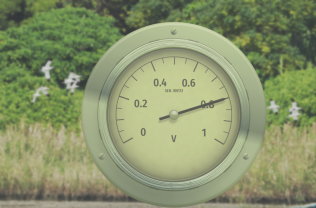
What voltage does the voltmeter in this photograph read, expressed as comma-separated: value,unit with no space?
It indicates 0.8,V
